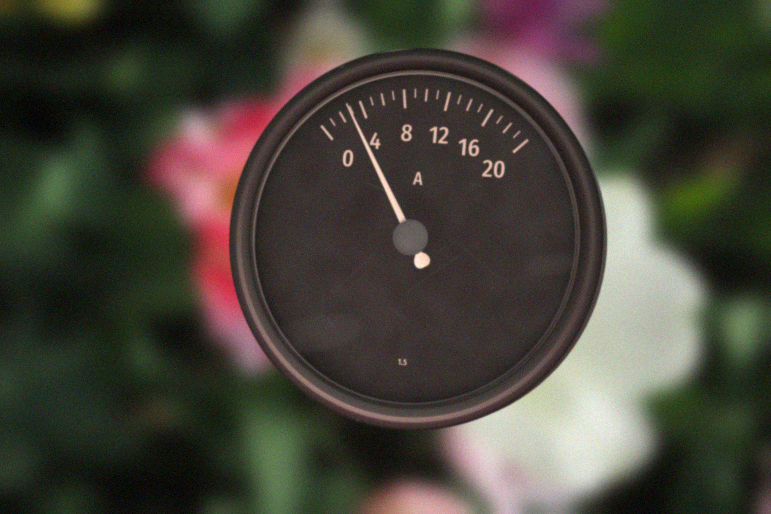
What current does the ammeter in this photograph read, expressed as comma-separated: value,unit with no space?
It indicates 3,A
